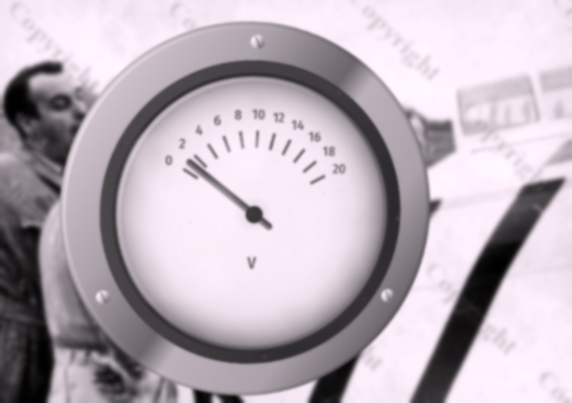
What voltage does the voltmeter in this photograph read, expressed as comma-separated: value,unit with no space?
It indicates 1,V
